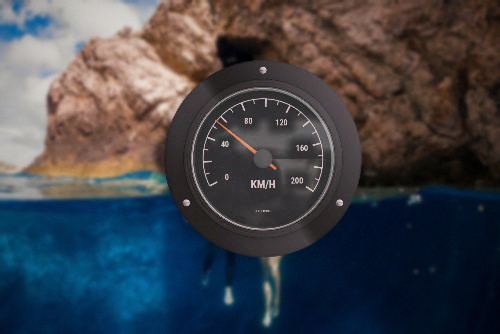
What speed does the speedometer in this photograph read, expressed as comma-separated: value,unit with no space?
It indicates 55,km/h
